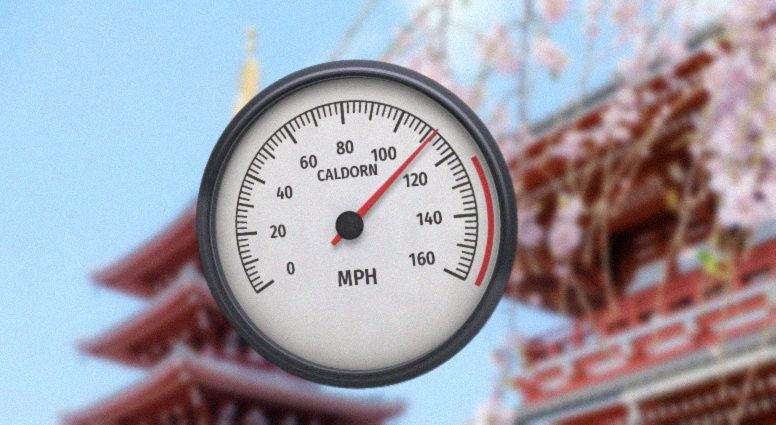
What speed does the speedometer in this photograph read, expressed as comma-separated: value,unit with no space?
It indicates 112,mph
